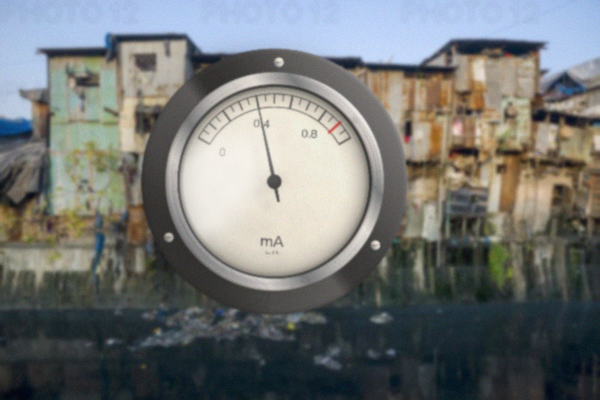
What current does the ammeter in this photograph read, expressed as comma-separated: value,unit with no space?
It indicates 0.4,mA
